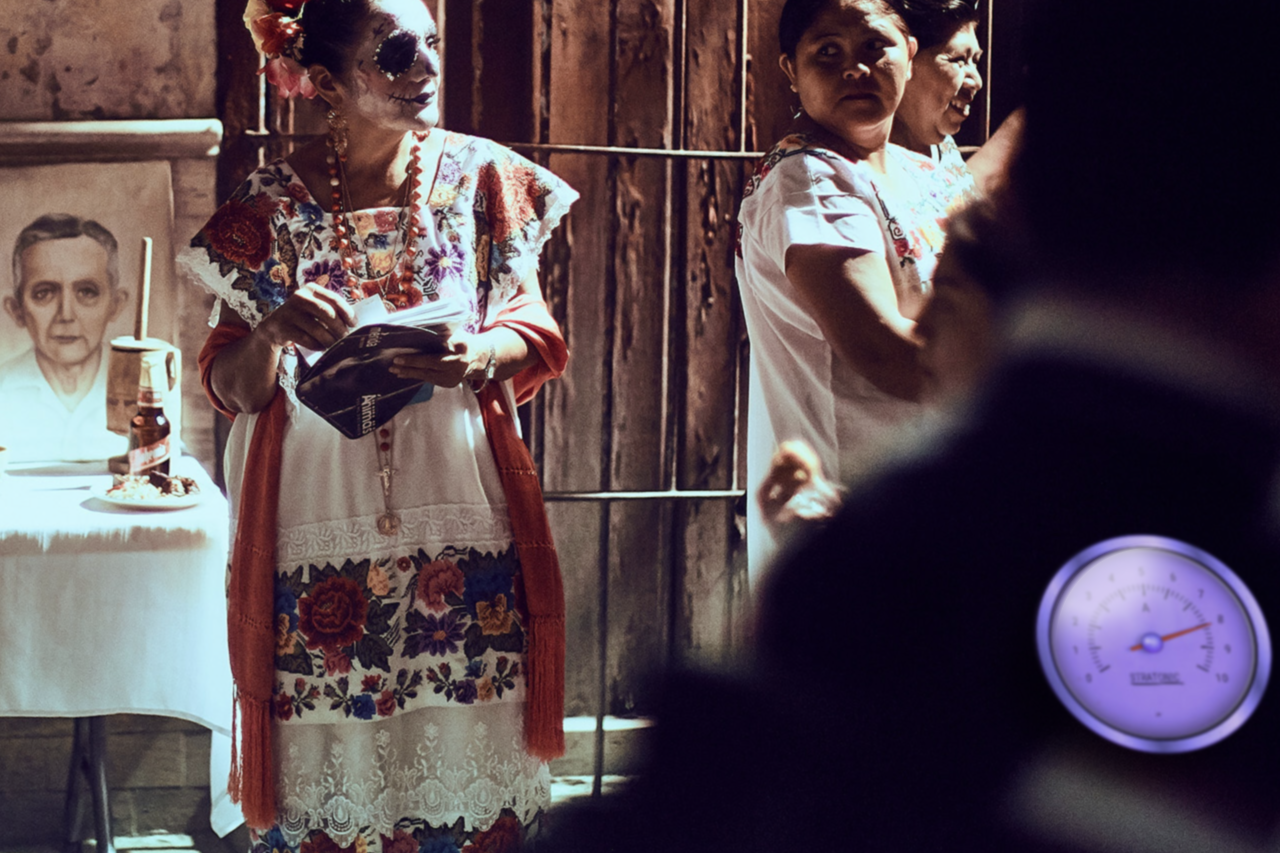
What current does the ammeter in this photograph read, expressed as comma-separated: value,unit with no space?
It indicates 8,A
